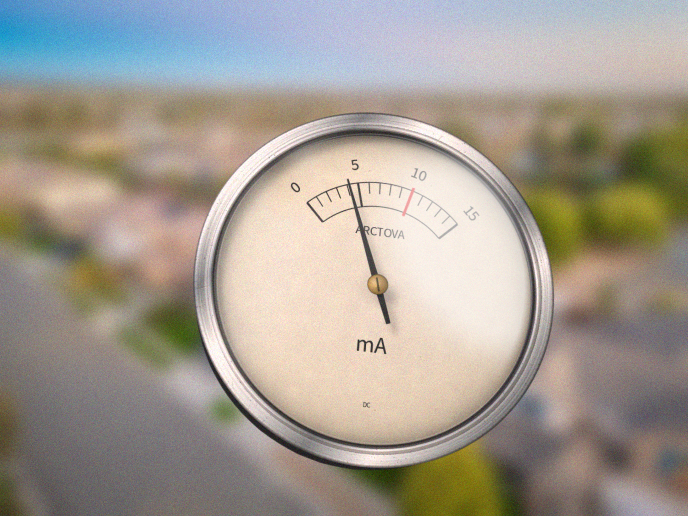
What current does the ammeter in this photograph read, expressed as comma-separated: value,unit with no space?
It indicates 4,mA
